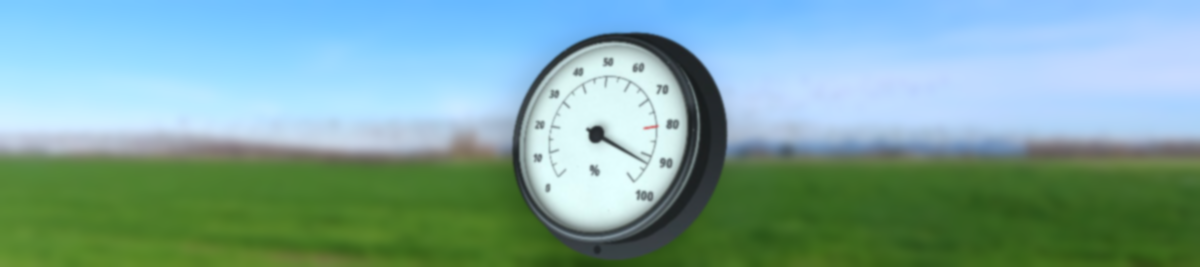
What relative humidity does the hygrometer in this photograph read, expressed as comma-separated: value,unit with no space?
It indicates 92.5,%
